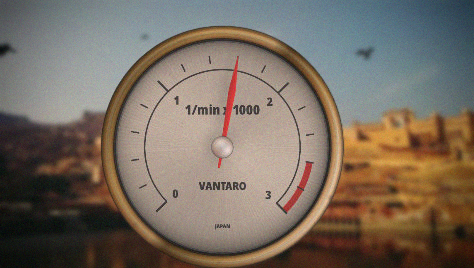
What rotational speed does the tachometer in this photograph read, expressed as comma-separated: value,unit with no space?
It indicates 1600,rpm
